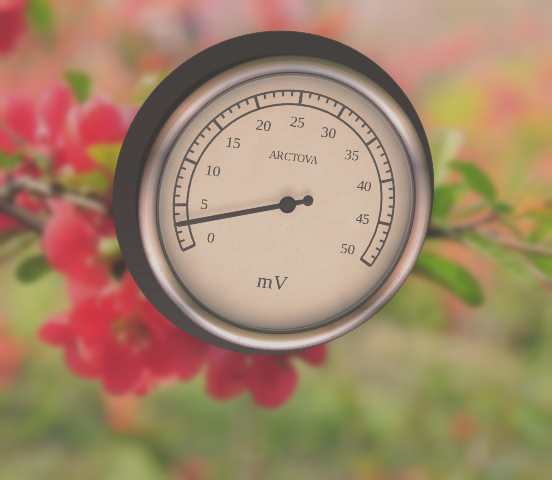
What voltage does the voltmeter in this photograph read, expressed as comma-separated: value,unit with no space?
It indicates 3,mV
